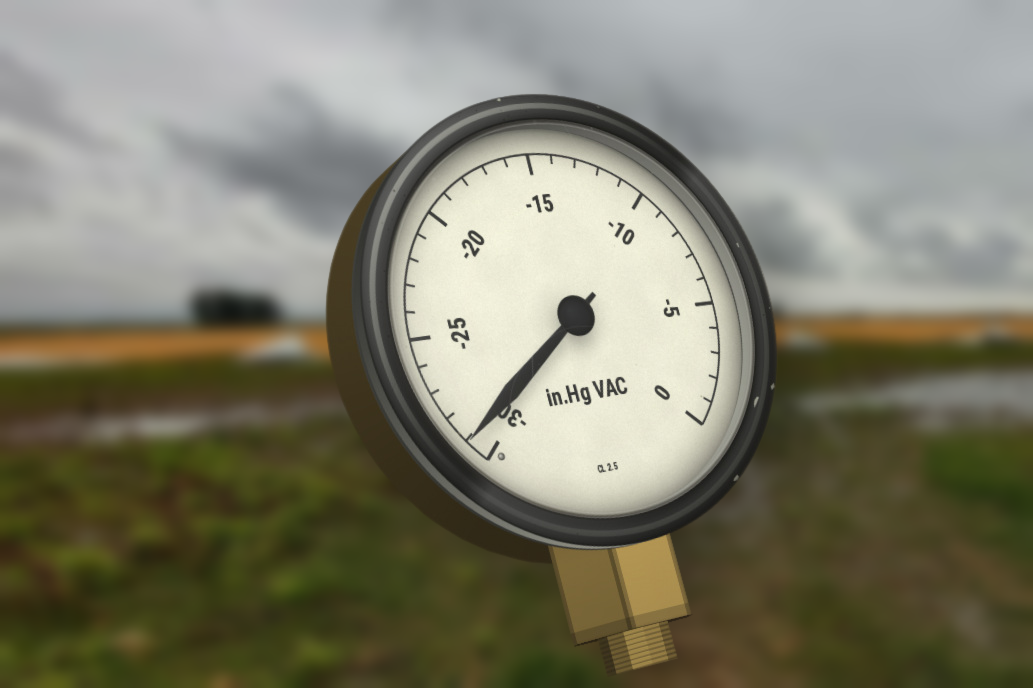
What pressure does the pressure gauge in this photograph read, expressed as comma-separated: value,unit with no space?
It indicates -29,inHg
